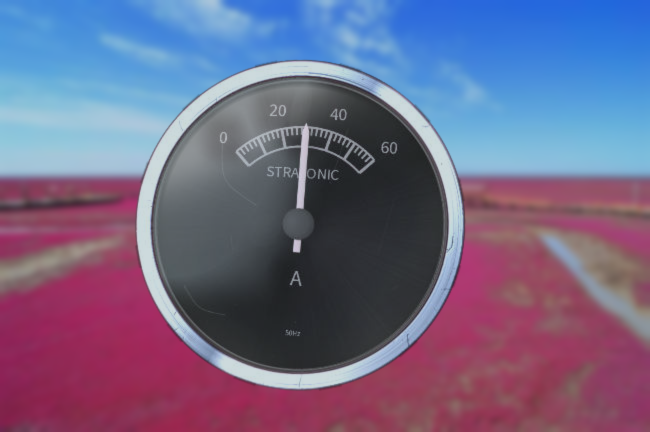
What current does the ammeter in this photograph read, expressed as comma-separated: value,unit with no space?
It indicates 30,A
